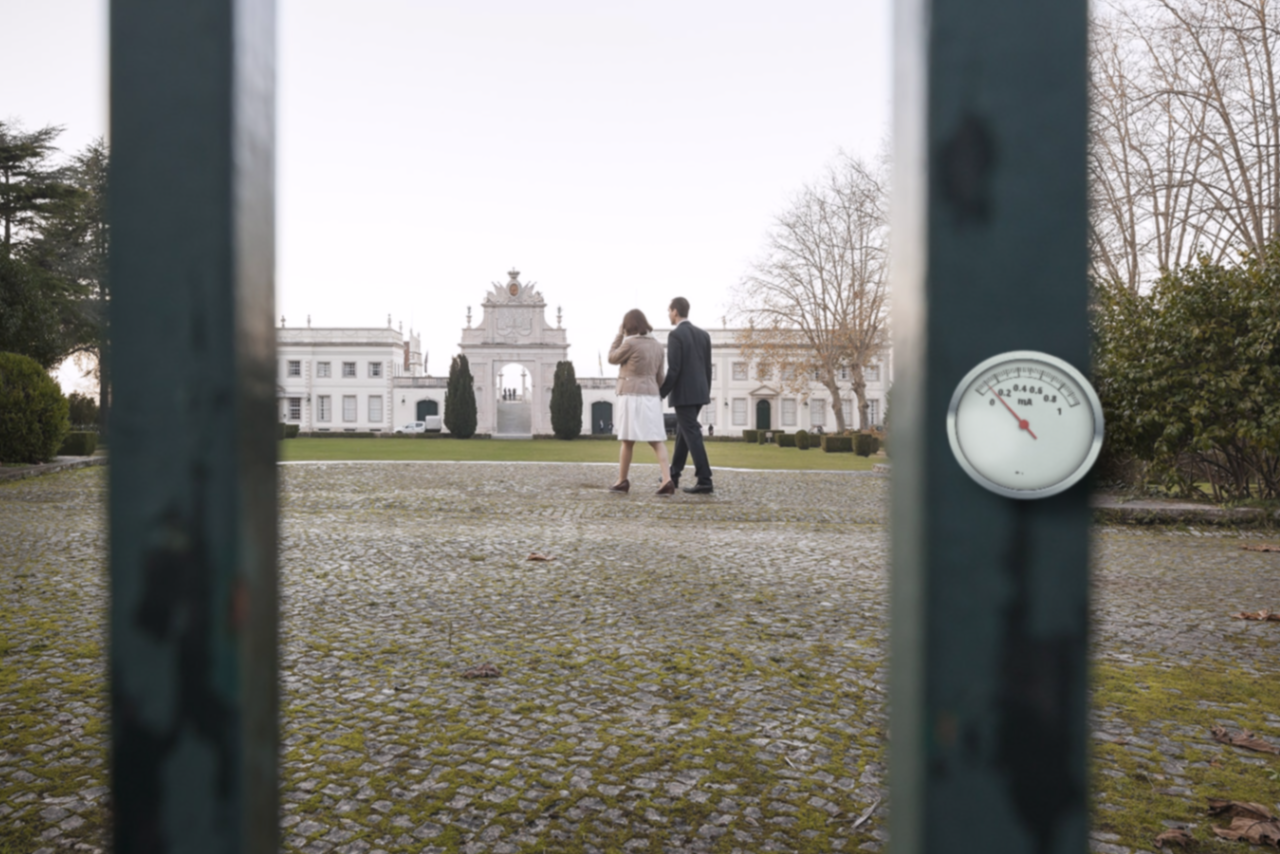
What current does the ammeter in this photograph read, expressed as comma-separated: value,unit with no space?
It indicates 0.1,mA
